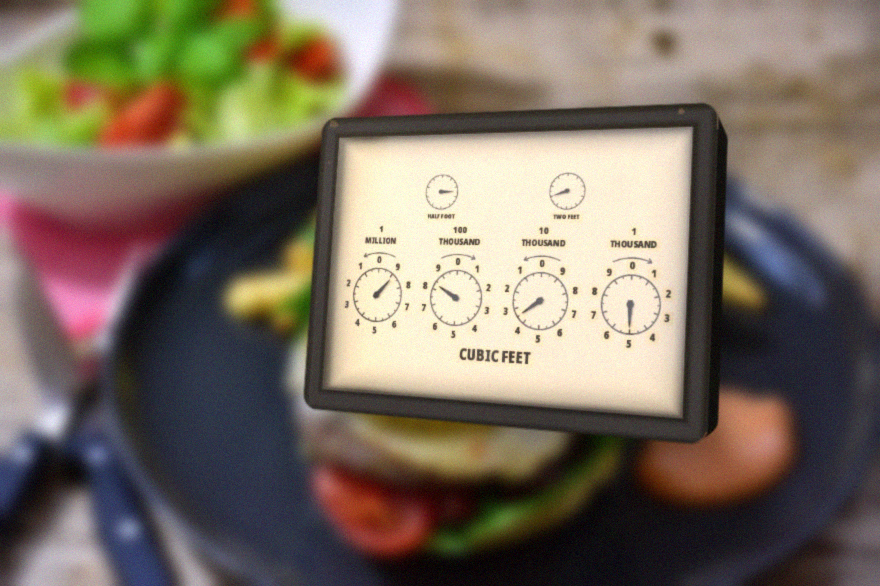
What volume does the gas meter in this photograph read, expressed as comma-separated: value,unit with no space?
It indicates 883500,ft³
